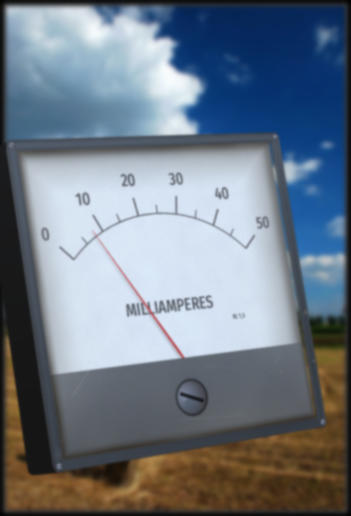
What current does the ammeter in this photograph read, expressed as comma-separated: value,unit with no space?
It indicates 7.5,mA
